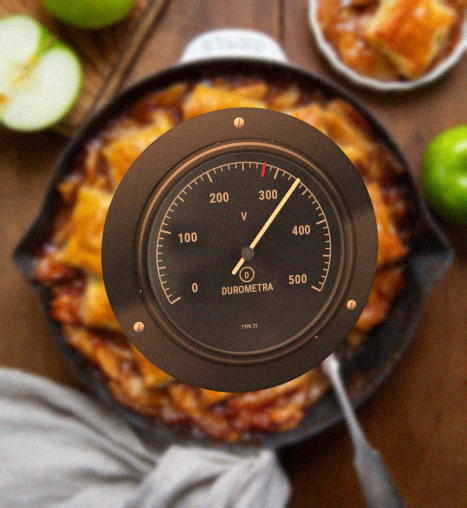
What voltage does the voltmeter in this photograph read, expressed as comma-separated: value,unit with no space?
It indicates 330,V
